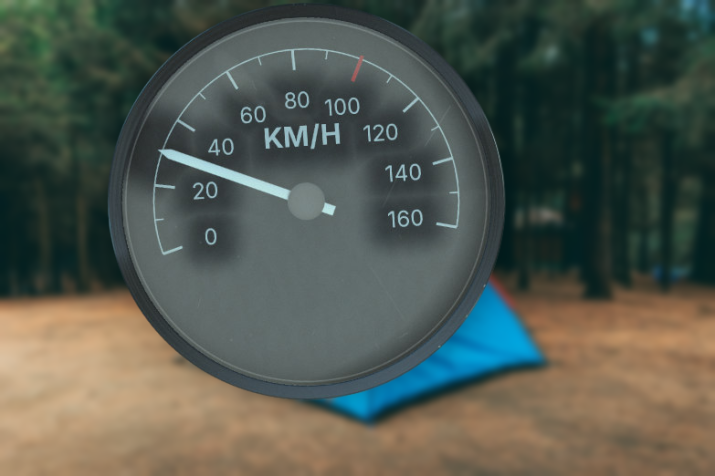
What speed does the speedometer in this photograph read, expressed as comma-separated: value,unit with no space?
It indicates 30,km/h
